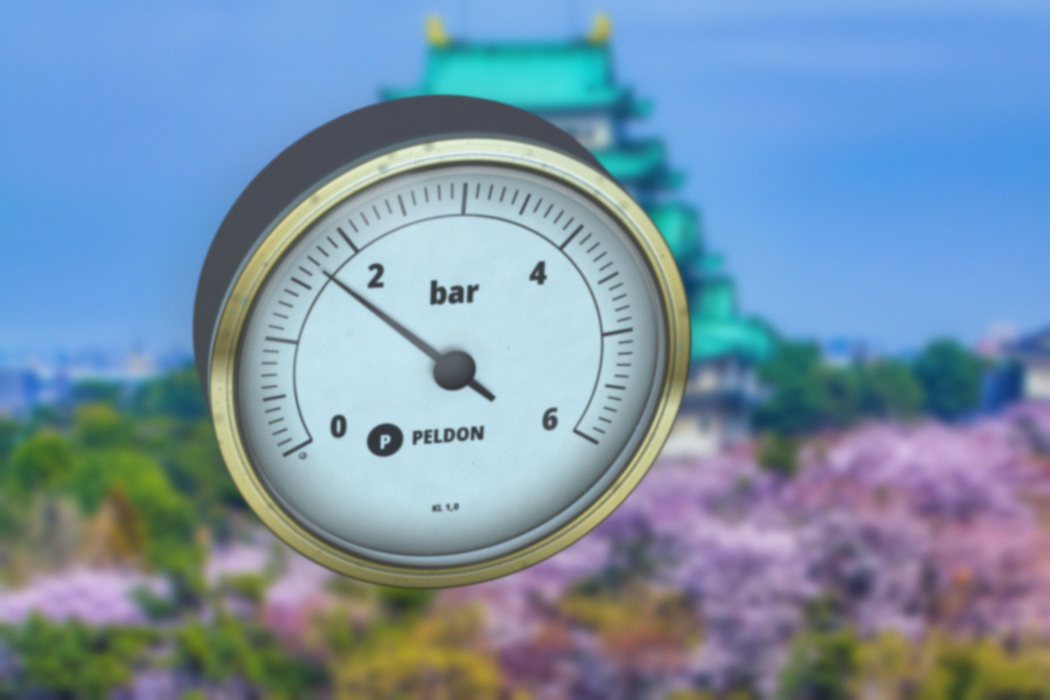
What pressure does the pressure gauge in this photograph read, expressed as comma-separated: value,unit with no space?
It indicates 1.7,bar
